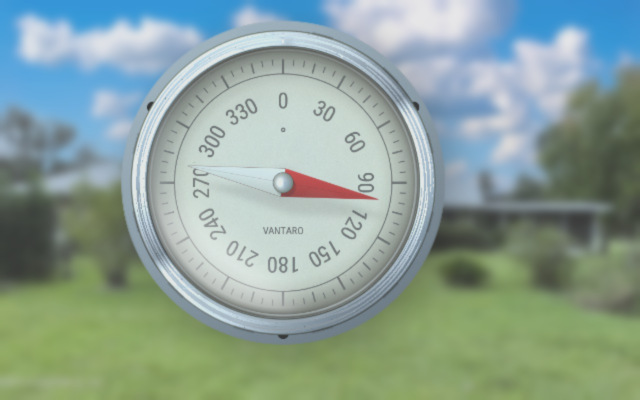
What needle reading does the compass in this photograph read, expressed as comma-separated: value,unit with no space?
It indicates 100,°
